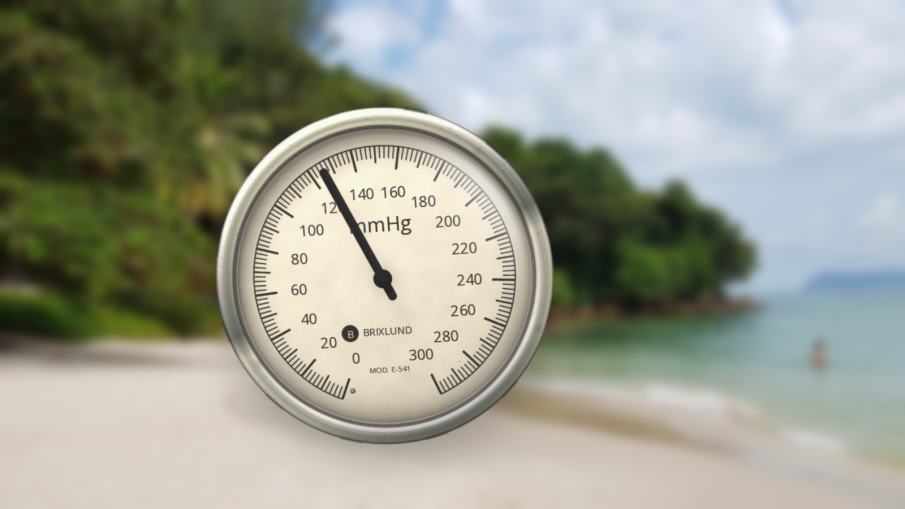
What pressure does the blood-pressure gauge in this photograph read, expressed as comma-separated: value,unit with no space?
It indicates 126,mmHg
